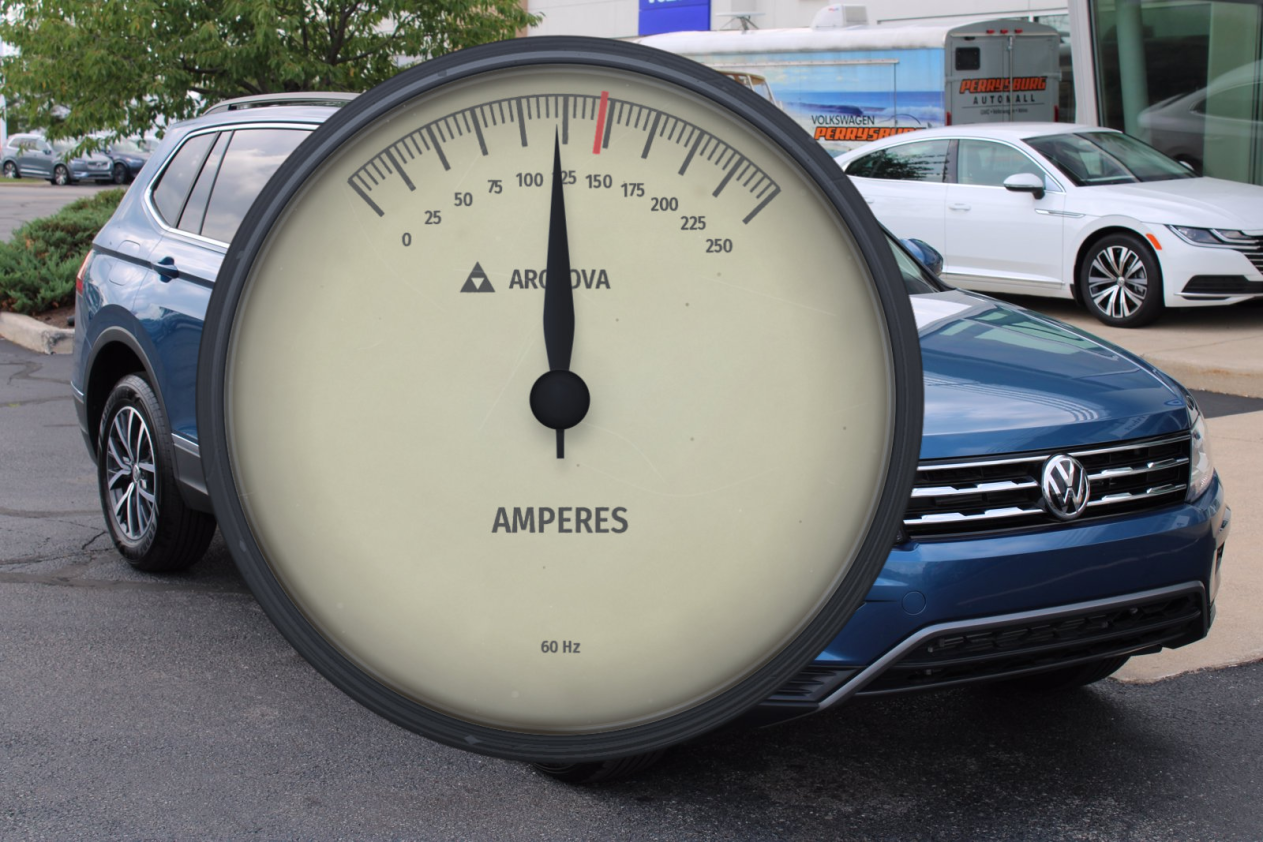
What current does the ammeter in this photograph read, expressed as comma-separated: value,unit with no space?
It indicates 120,A
